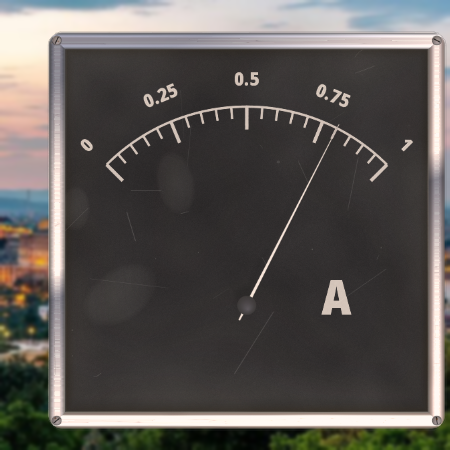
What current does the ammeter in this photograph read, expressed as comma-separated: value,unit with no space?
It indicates 0.8,A
